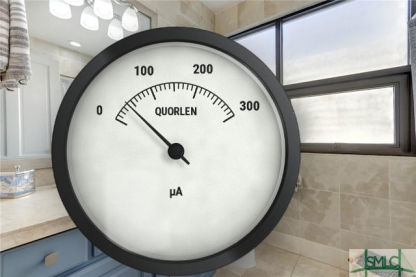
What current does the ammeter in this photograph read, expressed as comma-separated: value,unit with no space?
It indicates 40,µA
